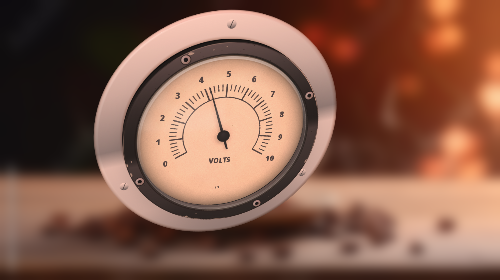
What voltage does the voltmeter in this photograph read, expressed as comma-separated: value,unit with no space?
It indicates 4.2,V
